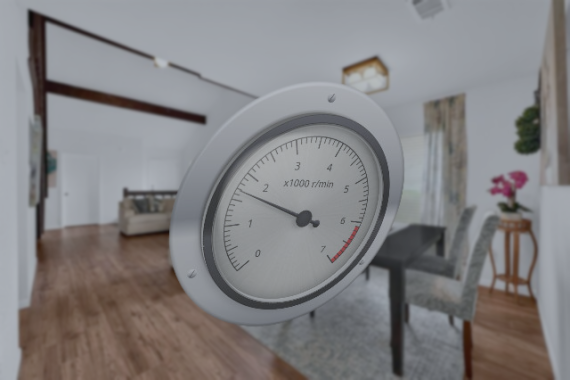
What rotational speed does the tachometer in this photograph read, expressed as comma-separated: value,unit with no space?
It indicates 1700,rpm
